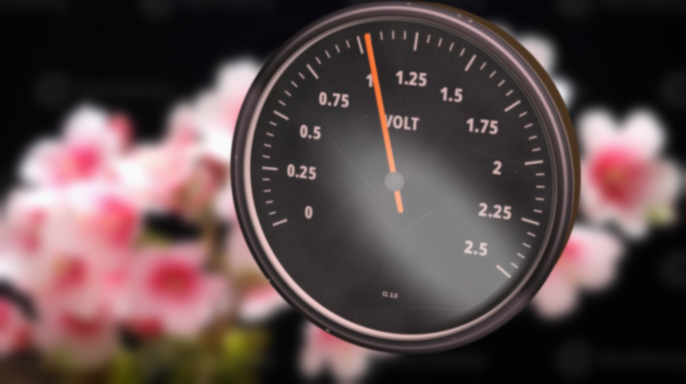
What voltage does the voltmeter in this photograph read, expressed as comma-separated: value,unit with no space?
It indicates 1.05,V
